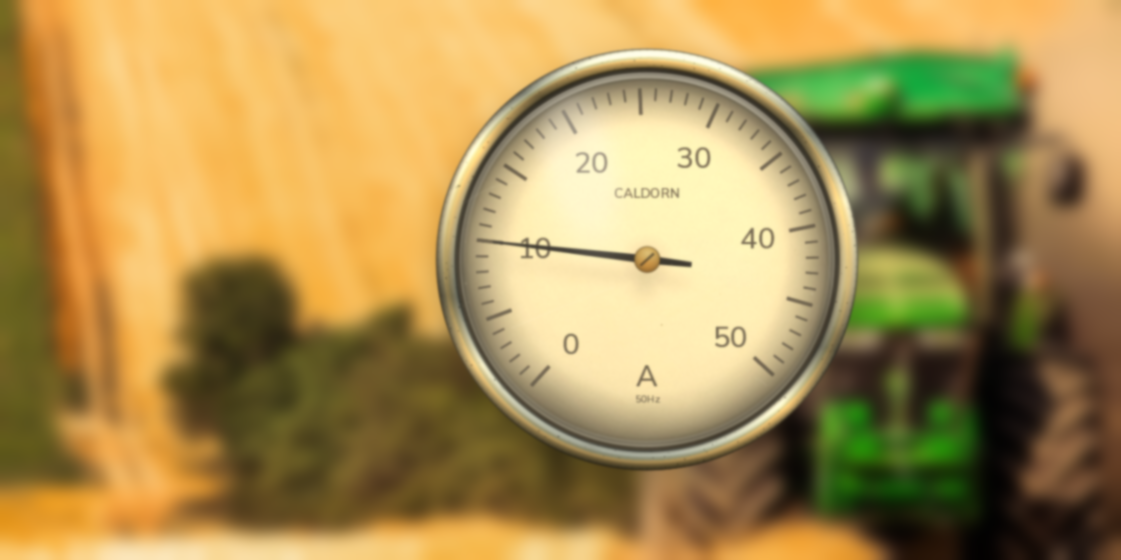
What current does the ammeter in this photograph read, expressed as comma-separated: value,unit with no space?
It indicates 10,A
